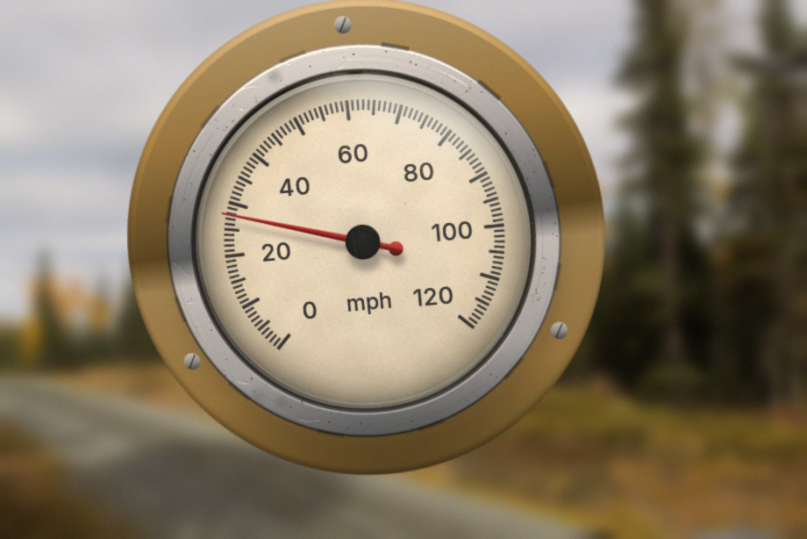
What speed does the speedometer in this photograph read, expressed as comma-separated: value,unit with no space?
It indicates 28,mph
